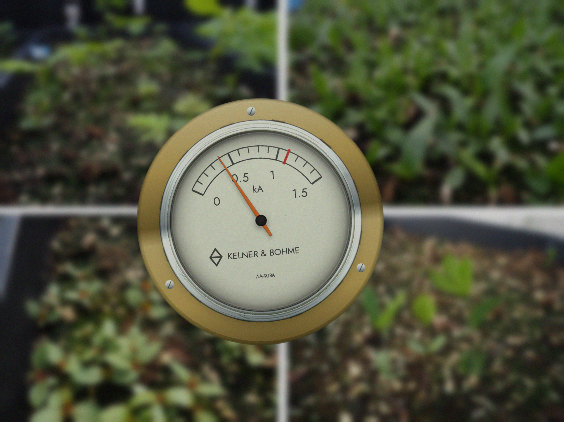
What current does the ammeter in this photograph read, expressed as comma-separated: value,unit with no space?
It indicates 0.4,kA
